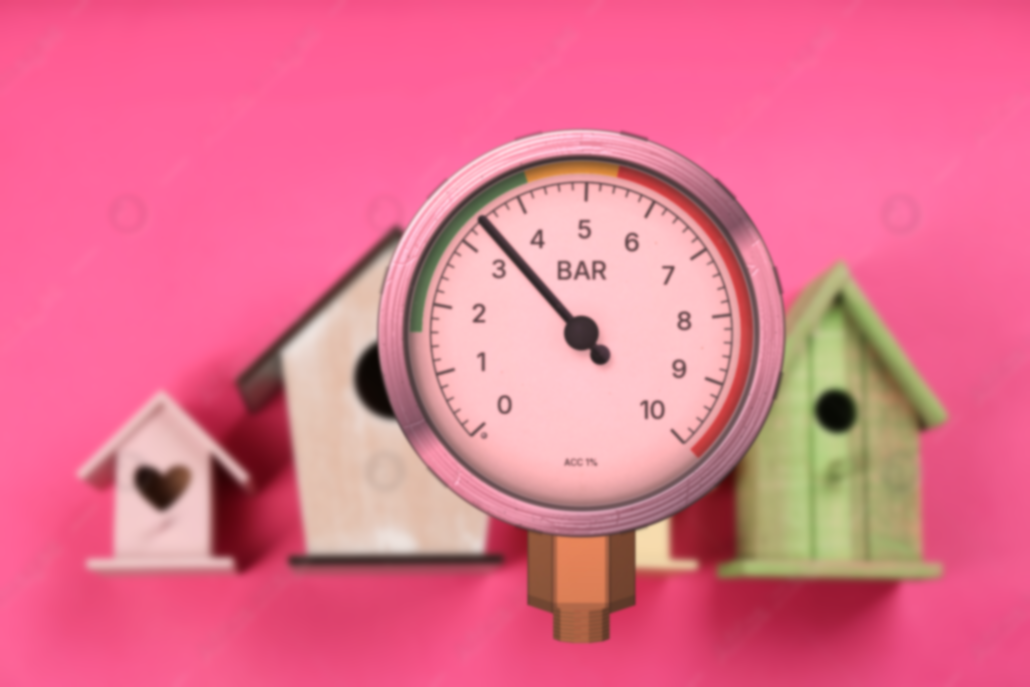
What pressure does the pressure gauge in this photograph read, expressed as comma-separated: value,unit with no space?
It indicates 3.4,bar
